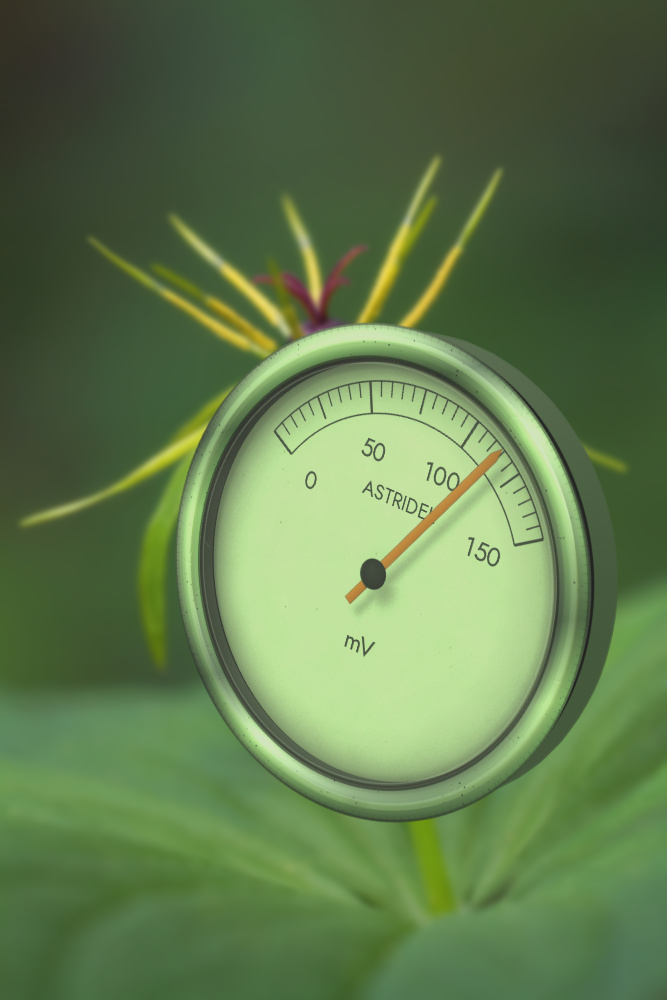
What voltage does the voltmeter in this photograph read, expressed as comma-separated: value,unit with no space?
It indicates 115,mV
